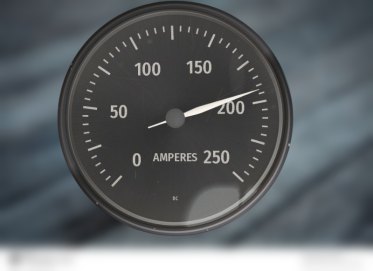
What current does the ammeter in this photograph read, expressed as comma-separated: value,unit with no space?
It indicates 192.5,A
